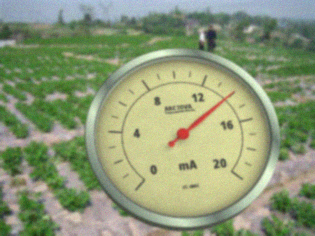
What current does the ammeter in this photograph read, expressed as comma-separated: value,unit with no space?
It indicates 14,mA
